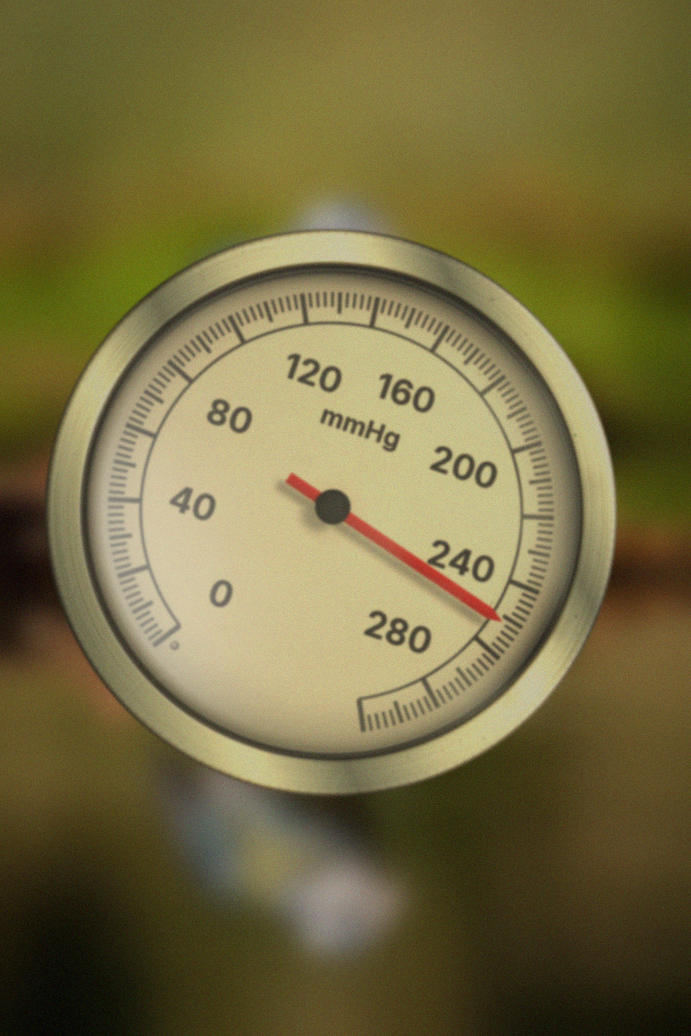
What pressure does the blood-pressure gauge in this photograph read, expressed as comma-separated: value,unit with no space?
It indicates 252,mmHg
